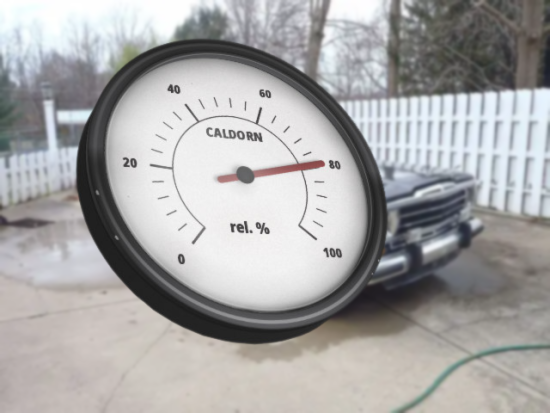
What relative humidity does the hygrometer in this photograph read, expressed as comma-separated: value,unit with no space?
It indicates 80,%
